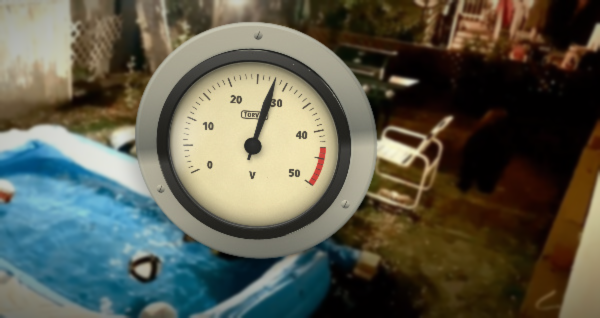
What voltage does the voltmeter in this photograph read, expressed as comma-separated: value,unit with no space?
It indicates 28,V
